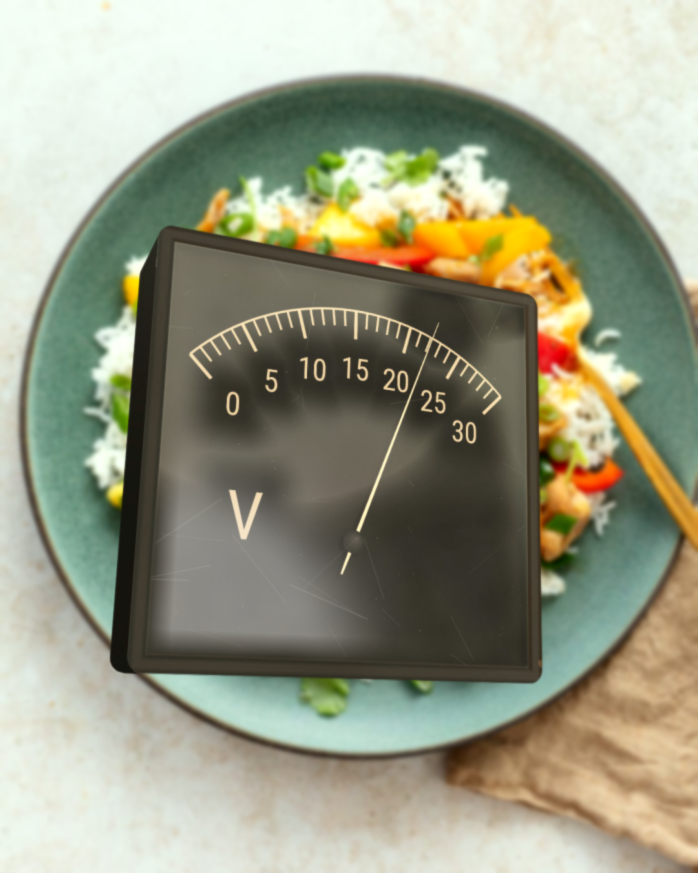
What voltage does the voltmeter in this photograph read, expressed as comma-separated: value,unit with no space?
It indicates 22,V
